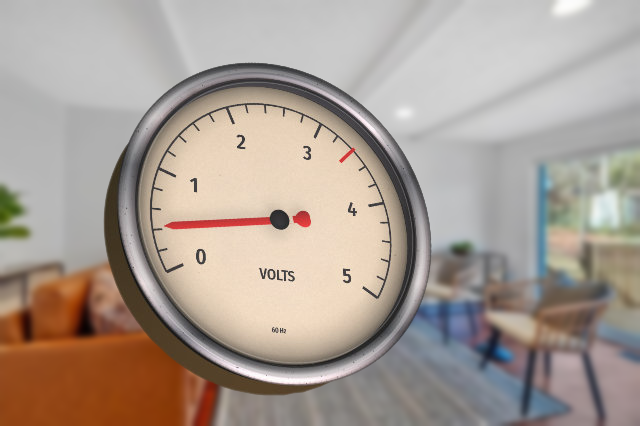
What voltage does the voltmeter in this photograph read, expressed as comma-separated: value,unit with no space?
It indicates 0.4,V
